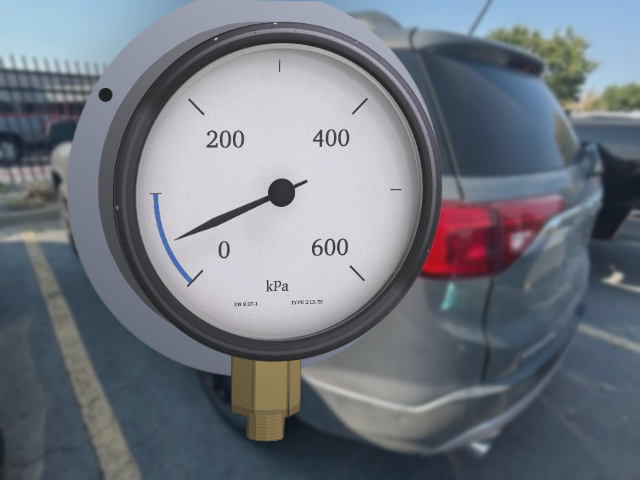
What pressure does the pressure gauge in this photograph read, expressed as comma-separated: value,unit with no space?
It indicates 50,kPa
